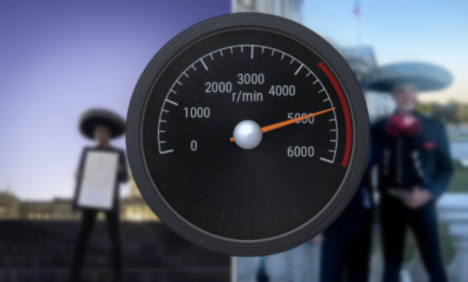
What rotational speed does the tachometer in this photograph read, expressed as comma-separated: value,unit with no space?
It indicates 5000,rpm
